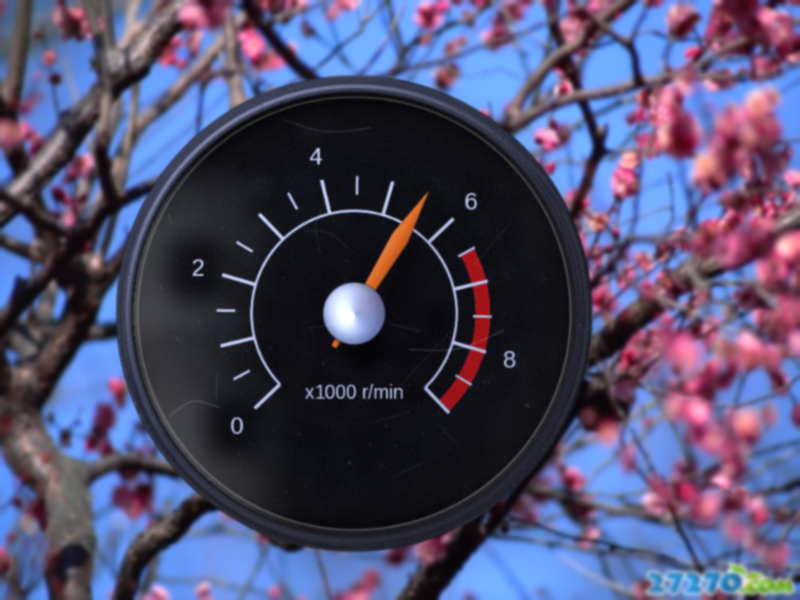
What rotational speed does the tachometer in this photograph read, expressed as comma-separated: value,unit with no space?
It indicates 5500,rpm
